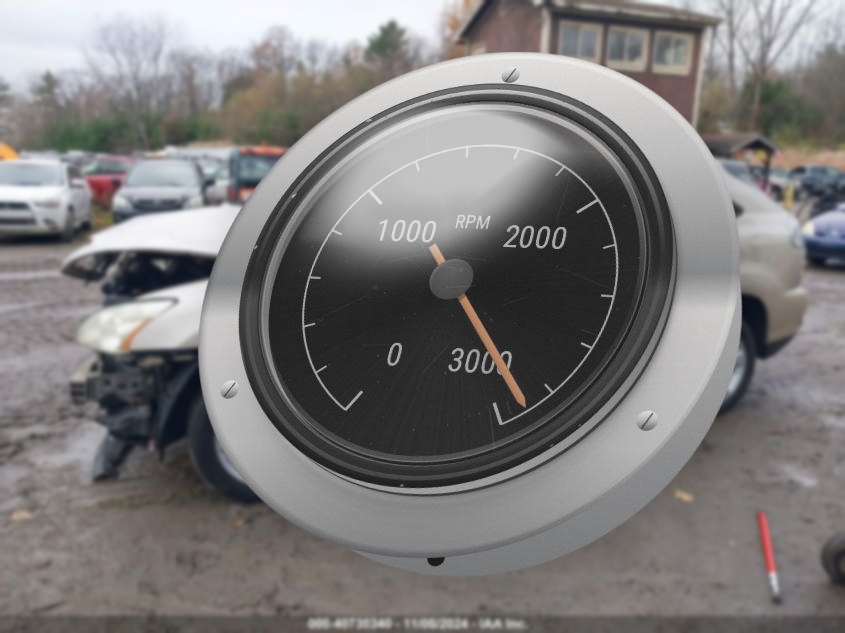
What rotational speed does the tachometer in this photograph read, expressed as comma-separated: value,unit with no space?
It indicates 2900,rpm
